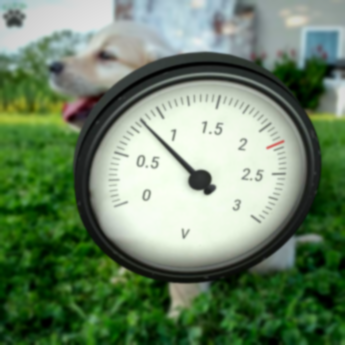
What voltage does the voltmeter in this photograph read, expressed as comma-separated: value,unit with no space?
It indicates 0.85,V
